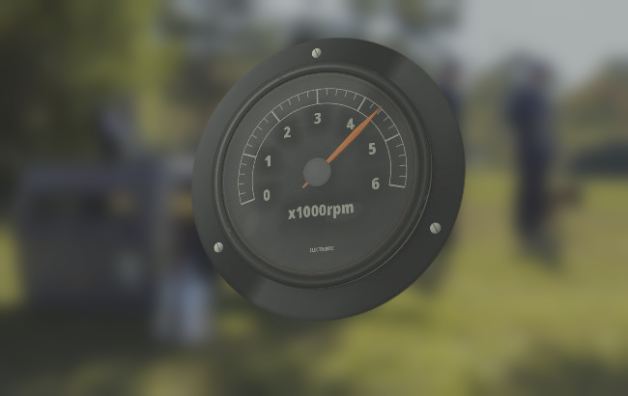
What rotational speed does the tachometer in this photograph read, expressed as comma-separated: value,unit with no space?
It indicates 4400,rpm
